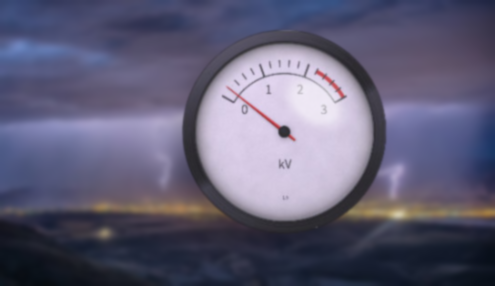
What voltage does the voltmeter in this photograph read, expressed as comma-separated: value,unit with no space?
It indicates 0.2,kV
